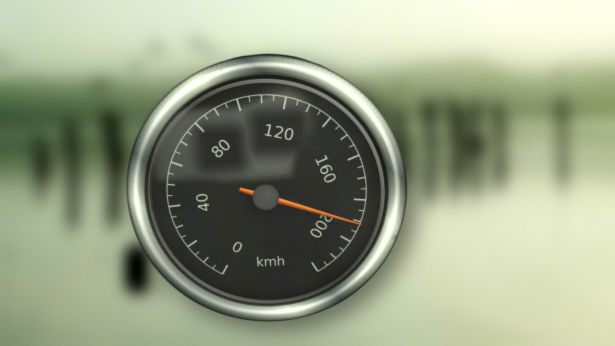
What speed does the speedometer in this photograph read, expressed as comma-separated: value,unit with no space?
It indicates 190,km/h
